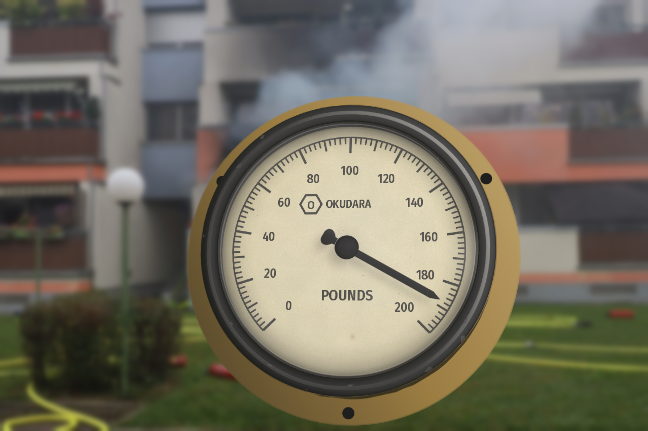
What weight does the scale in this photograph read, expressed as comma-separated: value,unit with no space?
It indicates 188,lb
